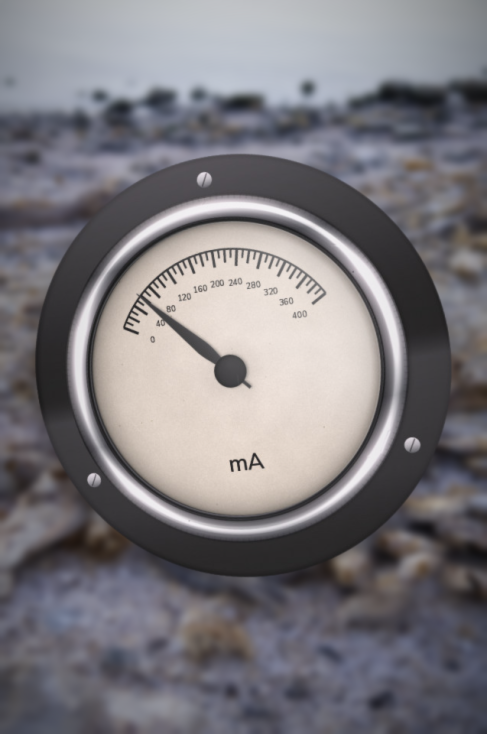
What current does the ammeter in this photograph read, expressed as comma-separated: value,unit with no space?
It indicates 60,mA
